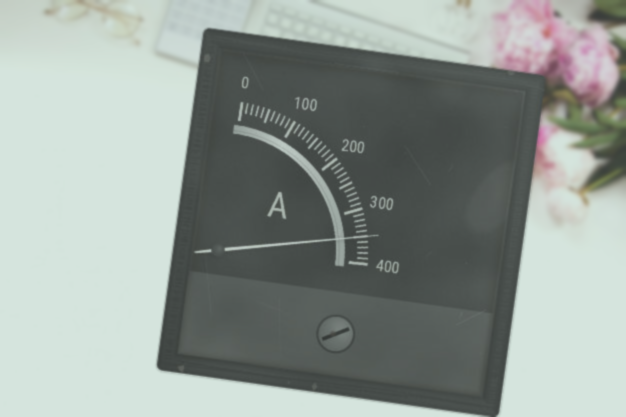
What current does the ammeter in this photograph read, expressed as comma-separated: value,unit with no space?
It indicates 350,A
